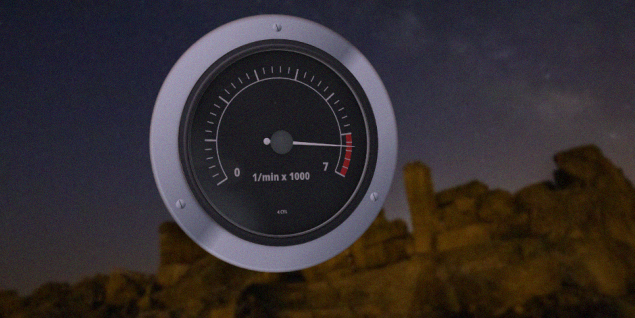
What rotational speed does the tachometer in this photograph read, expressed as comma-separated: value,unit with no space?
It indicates 6300,rpm
